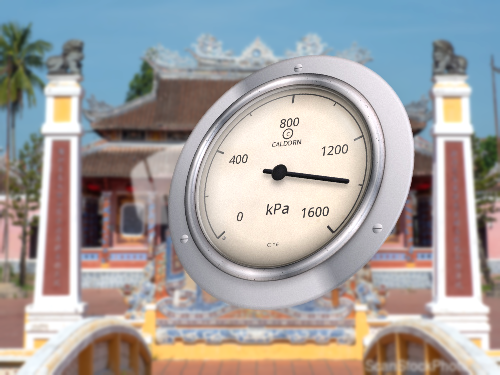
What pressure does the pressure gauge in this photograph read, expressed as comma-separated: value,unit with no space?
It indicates 1400,kPa
